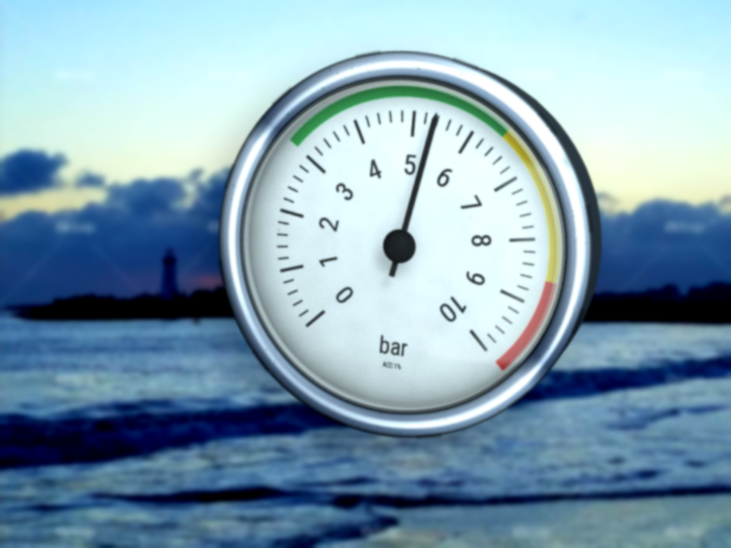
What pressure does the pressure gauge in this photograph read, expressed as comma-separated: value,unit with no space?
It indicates 5.4,bar
